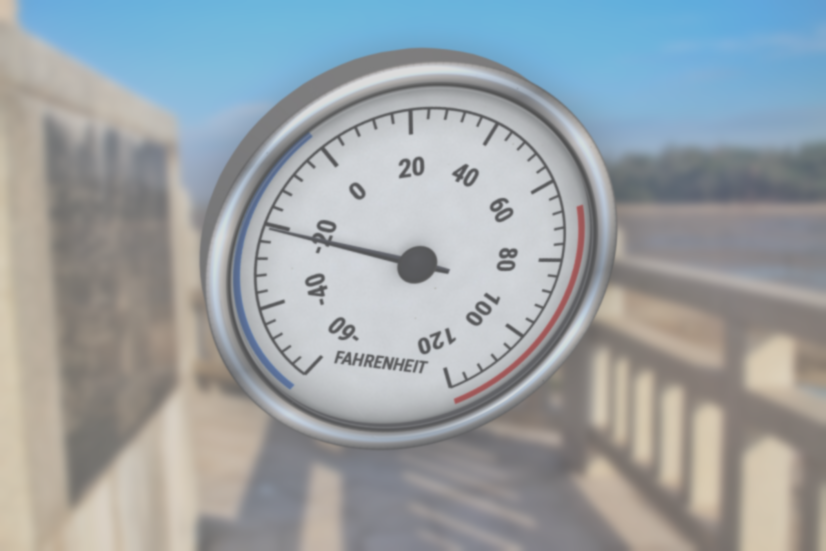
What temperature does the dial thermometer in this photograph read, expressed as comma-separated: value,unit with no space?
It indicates -20,°F
